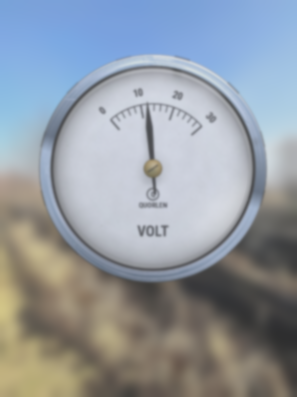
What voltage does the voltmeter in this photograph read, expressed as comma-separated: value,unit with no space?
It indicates 12,V
